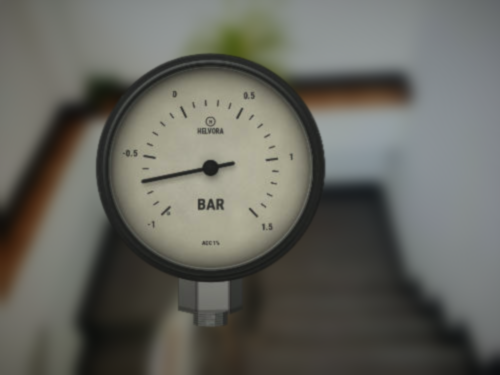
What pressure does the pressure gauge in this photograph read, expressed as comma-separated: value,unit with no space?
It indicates -0.7,bar
